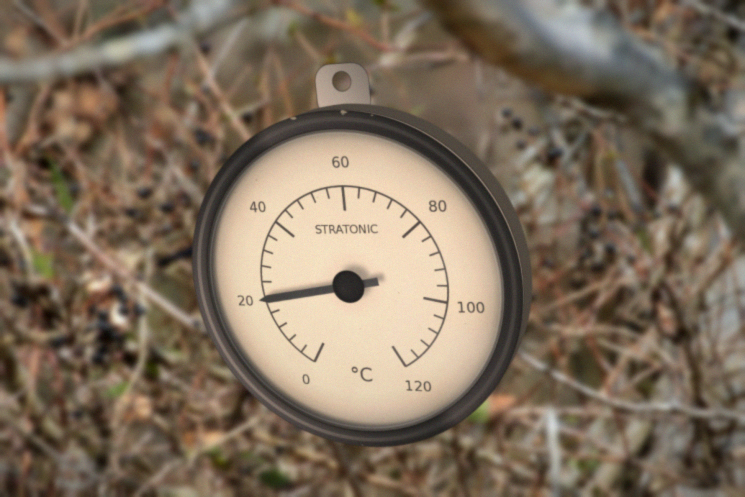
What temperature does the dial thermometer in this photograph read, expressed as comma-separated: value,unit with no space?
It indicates 20,°C
